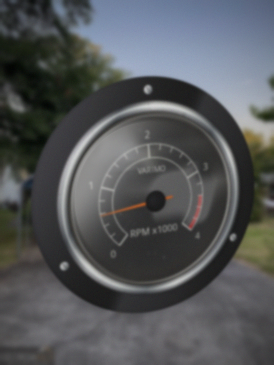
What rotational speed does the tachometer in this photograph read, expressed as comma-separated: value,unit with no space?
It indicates 600,rpm
